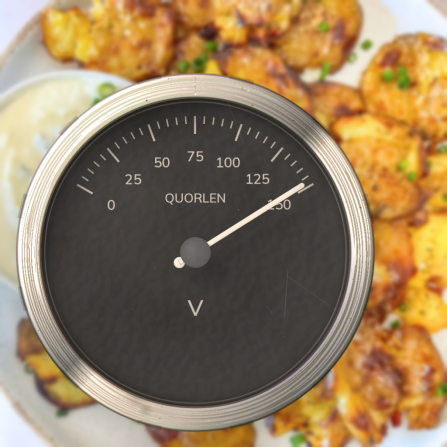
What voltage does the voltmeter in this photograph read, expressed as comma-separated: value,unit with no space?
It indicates 147.5,V
